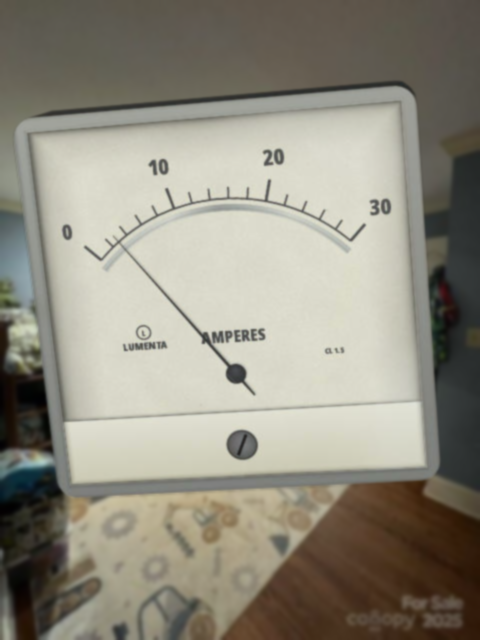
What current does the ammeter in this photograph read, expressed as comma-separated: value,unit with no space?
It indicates 3,A
